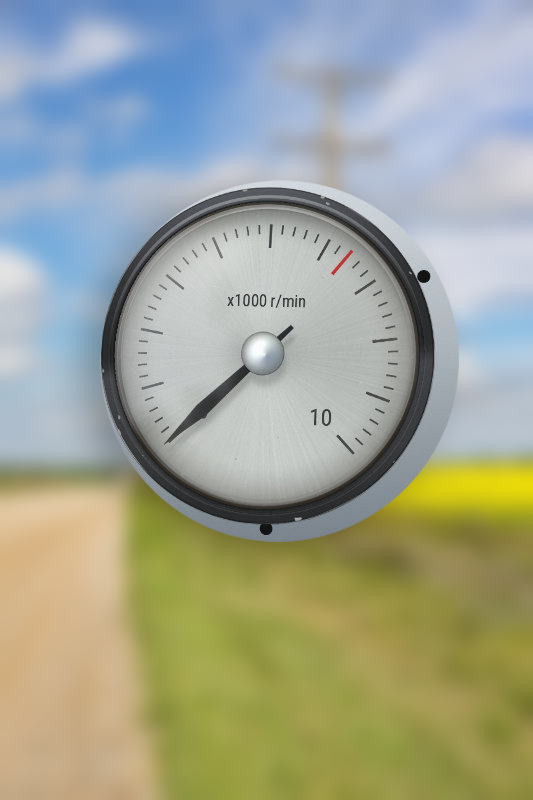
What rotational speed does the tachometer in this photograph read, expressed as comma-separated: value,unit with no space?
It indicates 0,rpm
